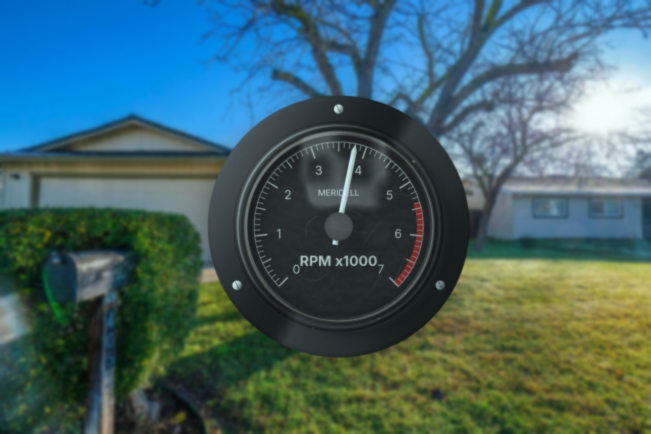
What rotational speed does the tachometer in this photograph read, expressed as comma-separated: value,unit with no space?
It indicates 3800,rpm
